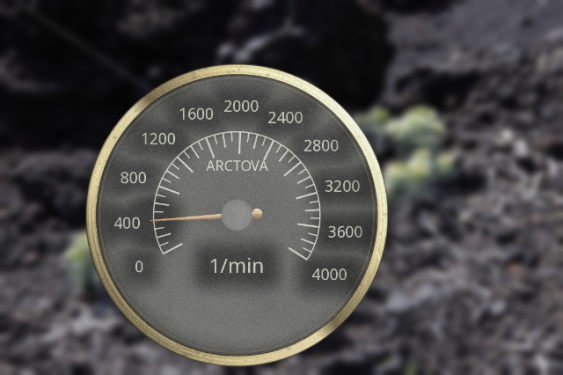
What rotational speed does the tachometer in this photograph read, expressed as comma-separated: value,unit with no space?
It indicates 400,rpm
